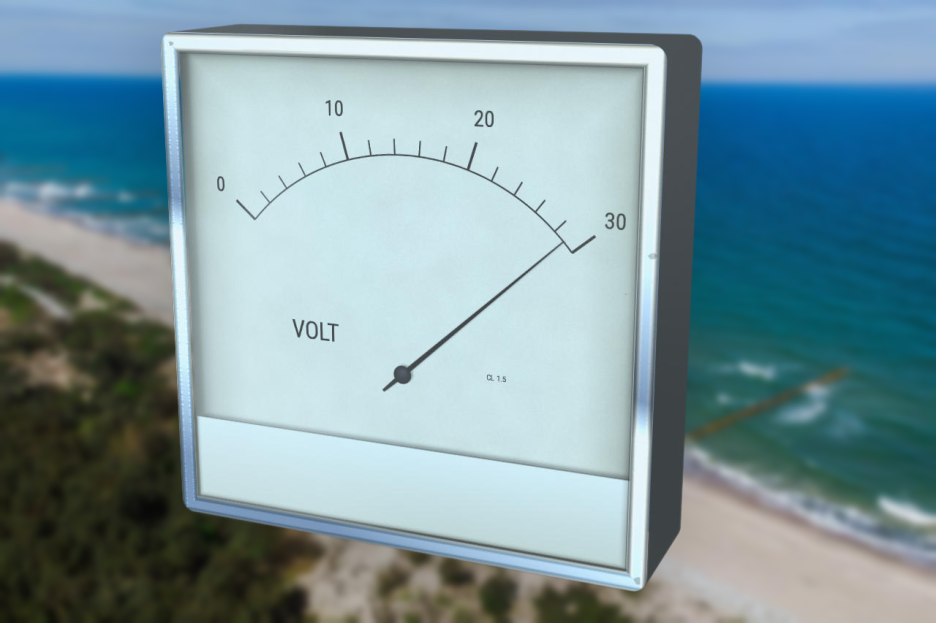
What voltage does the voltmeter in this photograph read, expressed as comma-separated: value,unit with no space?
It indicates 29,V
